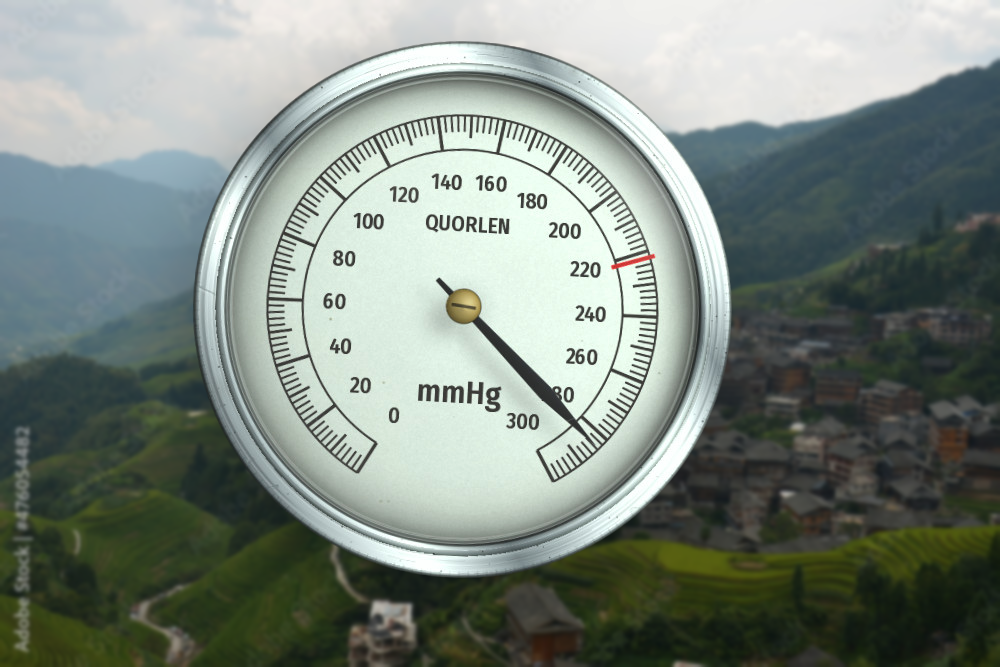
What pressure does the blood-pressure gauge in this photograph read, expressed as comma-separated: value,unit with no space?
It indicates 284,mmHg
